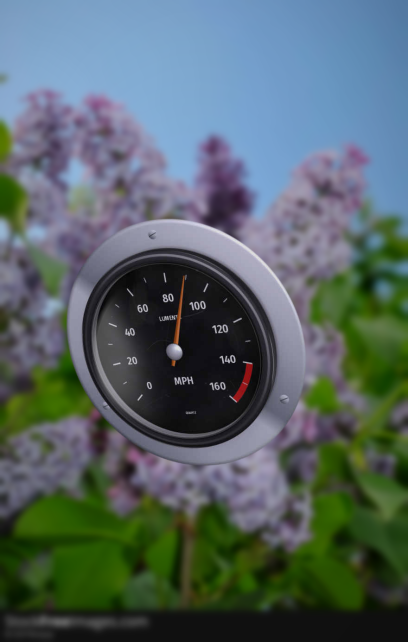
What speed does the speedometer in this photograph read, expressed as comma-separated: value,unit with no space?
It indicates 90,mph
